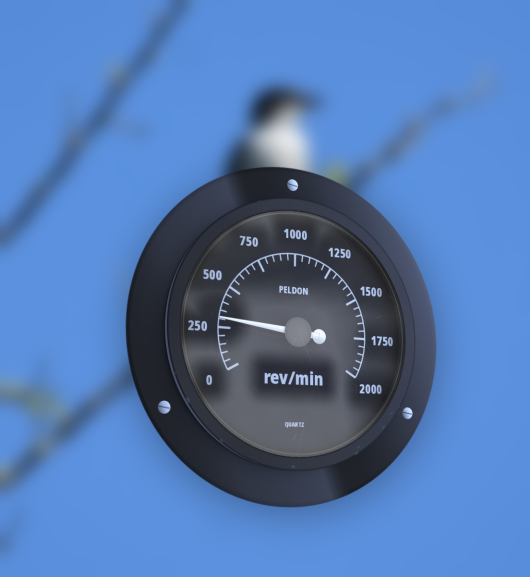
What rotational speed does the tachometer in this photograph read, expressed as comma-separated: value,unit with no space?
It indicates 300,rpm
